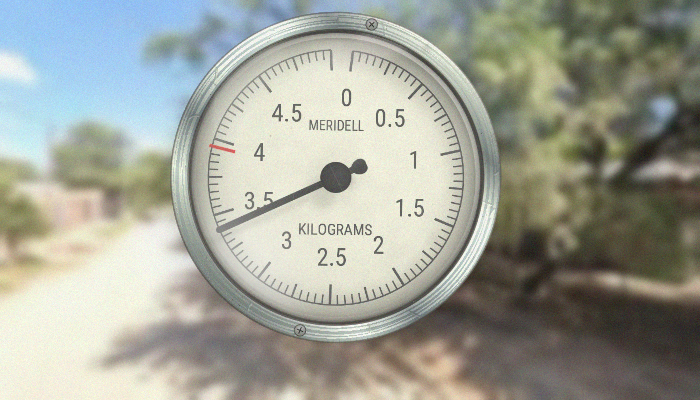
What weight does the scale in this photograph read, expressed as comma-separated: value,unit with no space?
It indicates 3.4,kg
